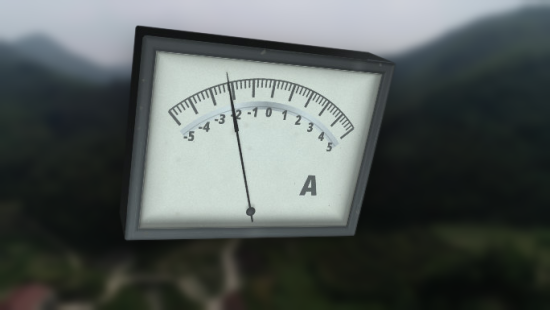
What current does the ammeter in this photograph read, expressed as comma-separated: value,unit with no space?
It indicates -2.2,A
